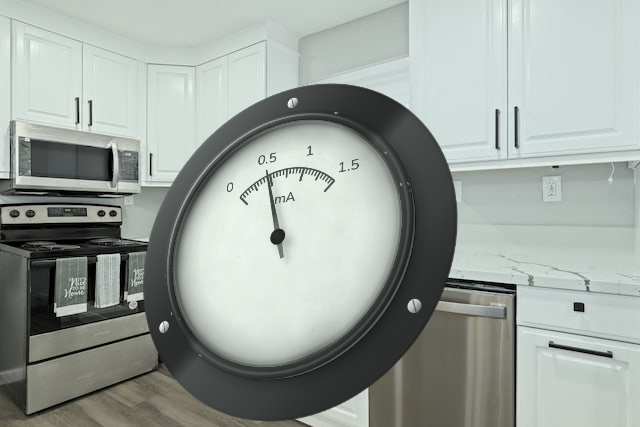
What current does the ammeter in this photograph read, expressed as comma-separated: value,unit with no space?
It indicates 0.5,mA
